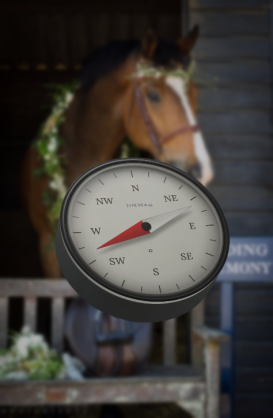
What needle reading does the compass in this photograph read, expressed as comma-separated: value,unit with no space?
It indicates 247.5,°
